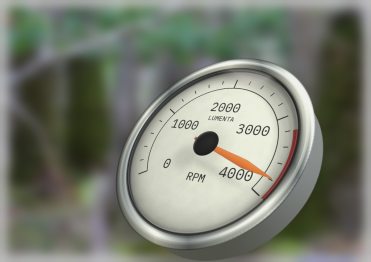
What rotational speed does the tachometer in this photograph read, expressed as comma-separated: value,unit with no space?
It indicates 3800,rpm
